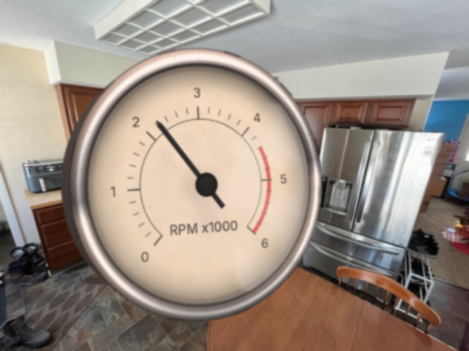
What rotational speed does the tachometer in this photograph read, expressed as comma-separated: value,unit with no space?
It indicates 2200,rpm
